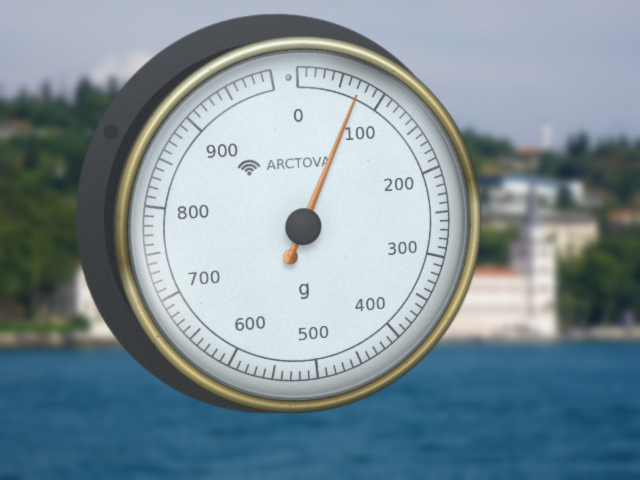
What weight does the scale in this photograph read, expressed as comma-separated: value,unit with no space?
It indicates 70,g
